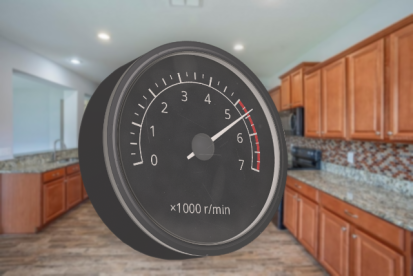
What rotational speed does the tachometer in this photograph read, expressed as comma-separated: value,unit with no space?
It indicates 5375,rpm
